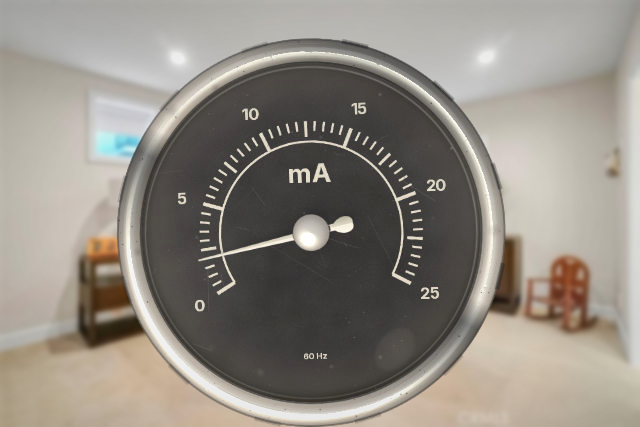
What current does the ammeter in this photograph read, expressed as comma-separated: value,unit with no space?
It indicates 2,mA
